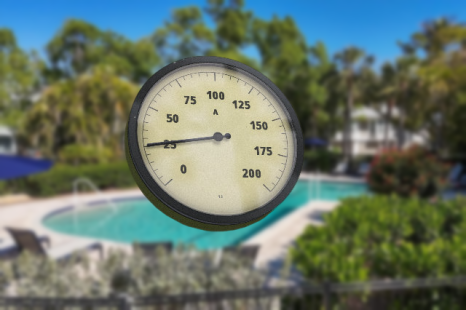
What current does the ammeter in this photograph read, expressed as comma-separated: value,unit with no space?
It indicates 25,A
